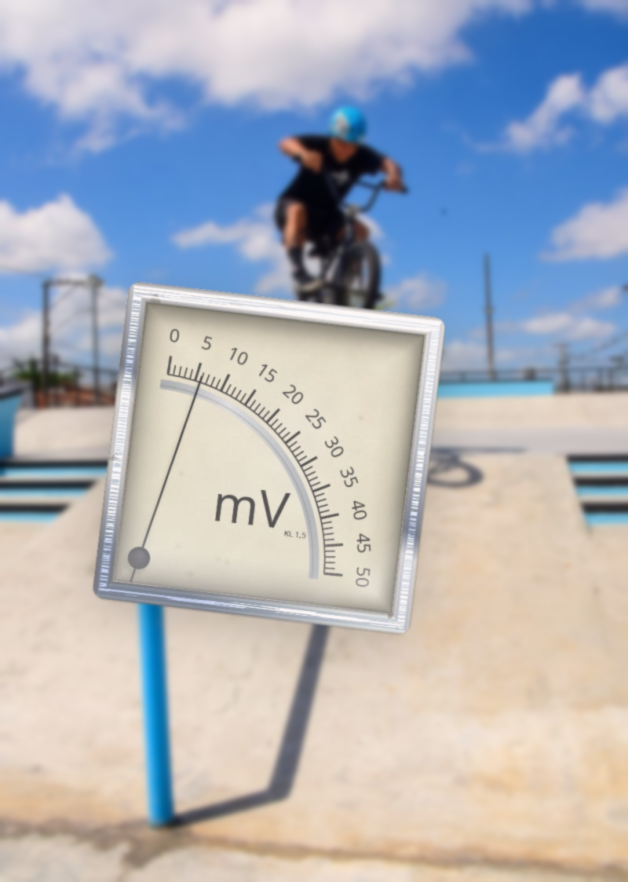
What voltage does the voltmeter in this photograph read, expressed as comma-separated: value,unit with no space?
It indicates 6,mV
